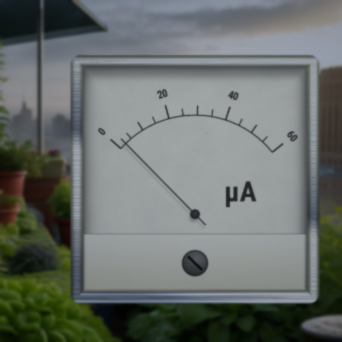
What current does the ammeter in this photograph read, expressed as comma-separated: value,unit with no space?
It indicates 2.5,µA
